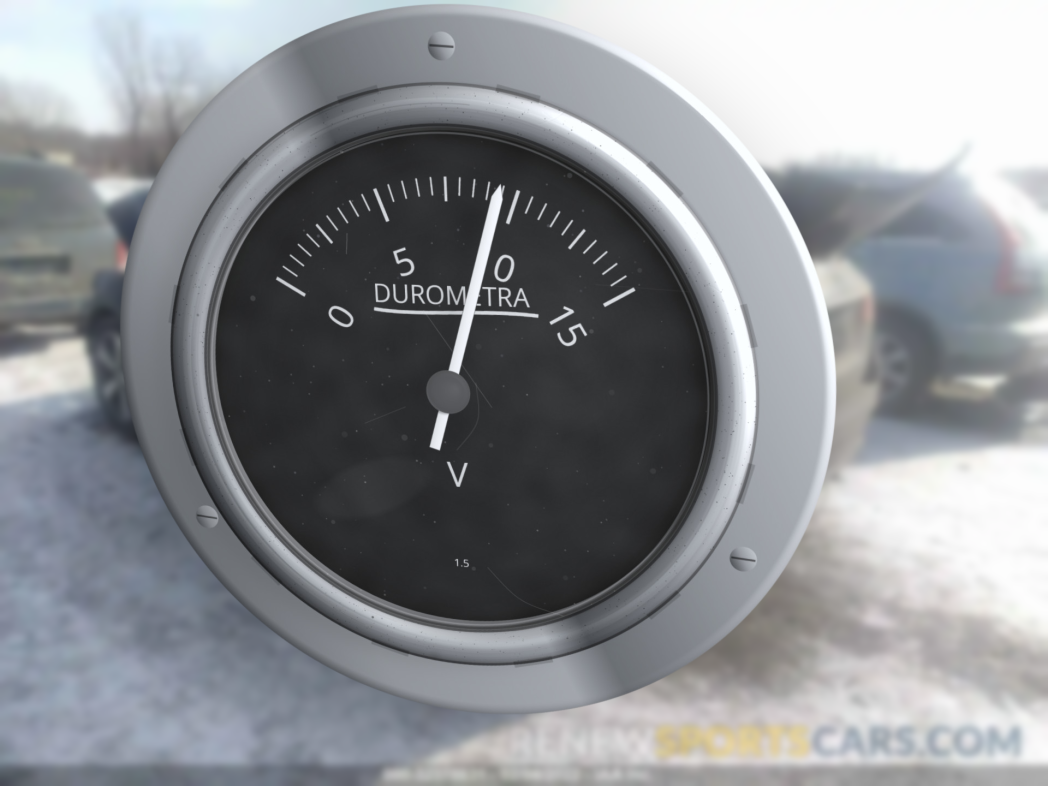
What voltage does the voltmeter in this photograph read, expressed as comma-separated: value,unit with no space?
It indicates 9.5,V
